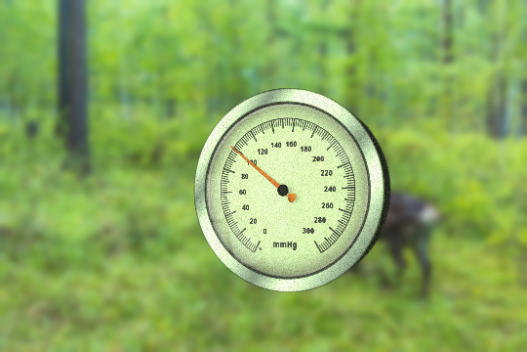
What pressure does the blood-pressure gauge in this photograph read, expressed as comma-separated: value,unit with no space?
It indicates 100,mmHg
